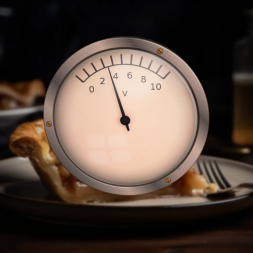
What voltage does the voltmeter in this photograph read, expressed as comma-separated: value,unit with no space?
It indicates 3.5,V
